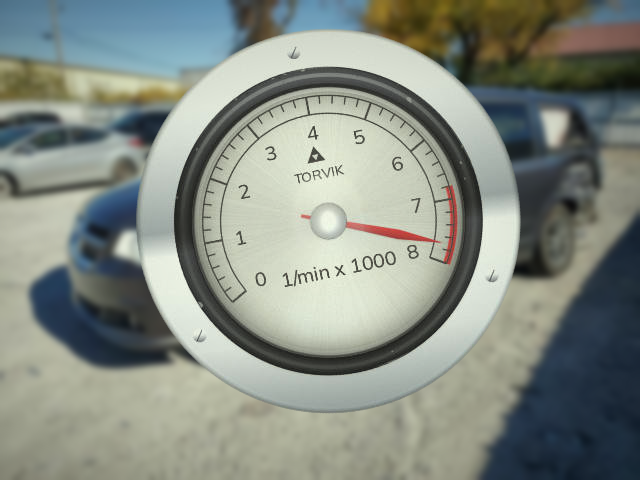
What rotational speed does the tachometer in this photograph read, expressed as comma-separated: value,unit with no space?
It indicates 7700,rpm
